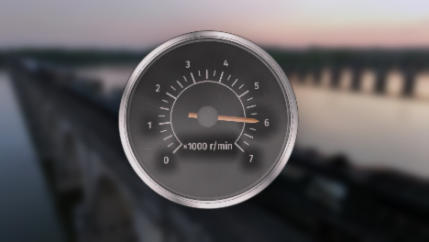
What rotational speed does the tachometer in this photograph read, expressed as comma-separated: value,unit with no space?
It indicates 6000,rpm
